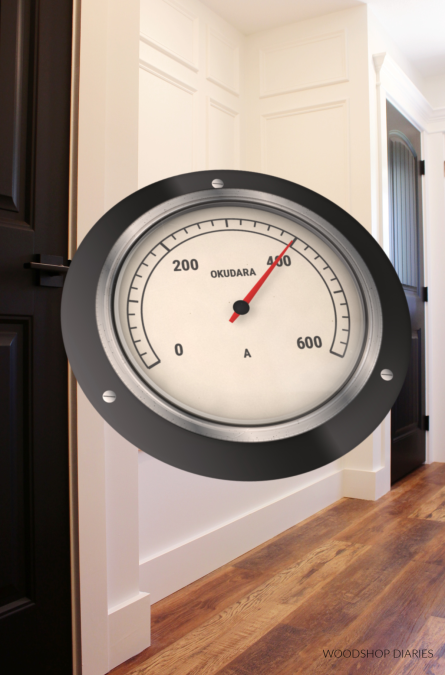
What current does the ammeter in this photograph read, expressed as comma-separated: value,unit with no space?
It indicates 400,A
